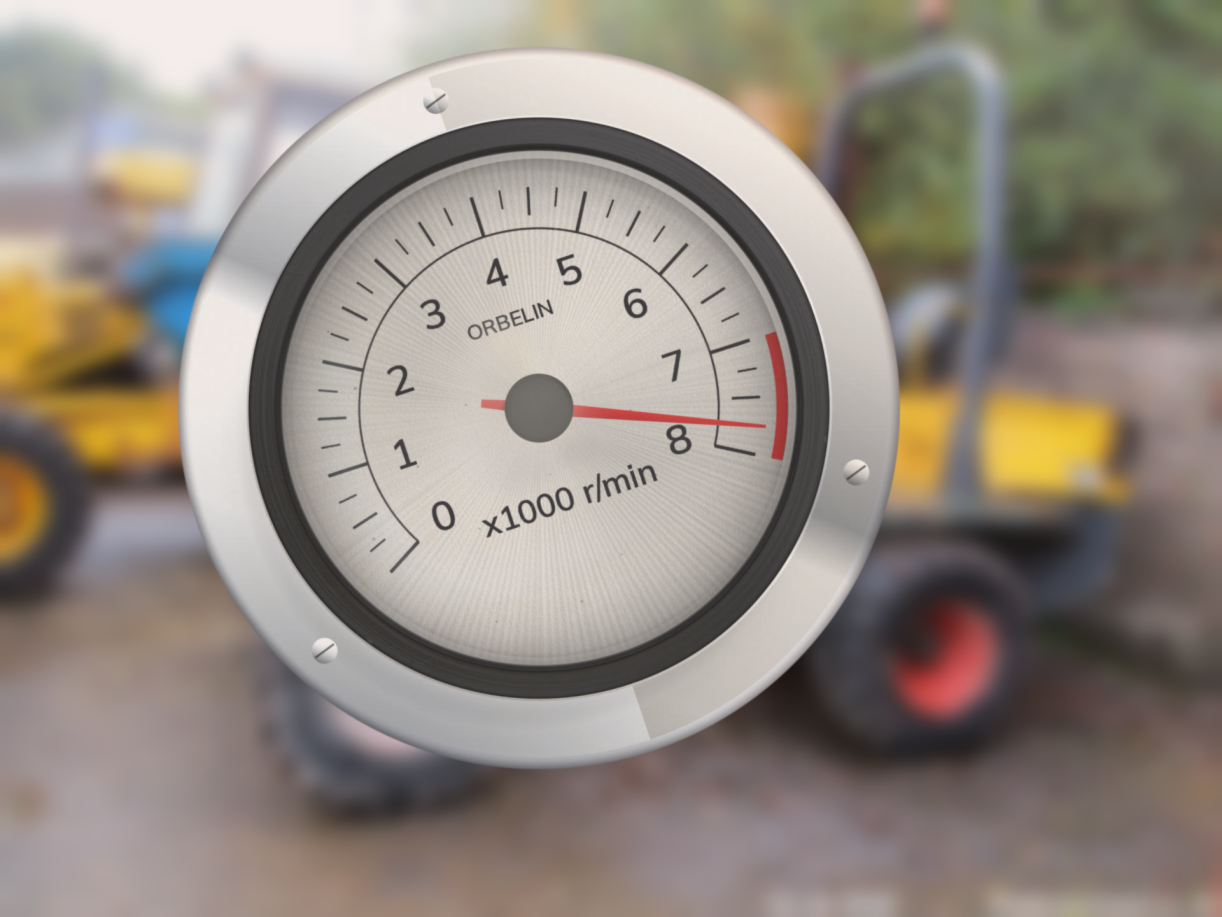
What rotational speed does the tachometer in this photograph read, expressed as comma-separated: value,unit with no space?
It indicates 7750,rpm
